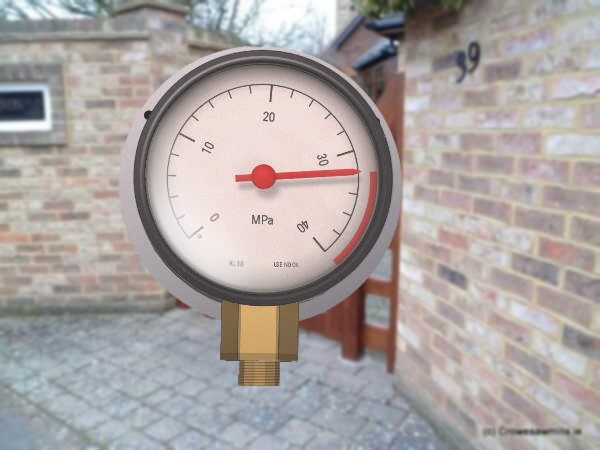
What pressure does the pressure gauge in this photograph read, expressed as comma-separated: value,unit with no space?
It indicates 32,MPa
